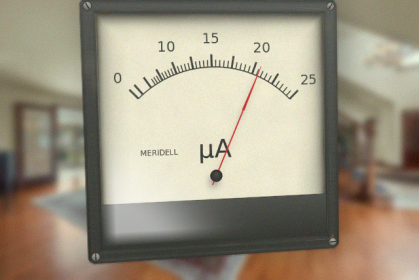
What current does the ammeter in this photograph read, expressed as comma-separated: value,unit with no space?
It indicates 20.5,µA
